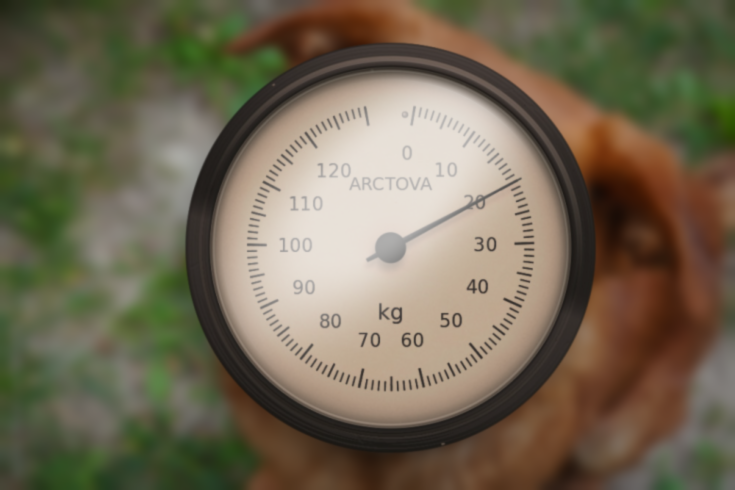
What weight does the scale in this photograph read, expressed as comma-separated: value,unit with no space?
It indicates 20,kg
